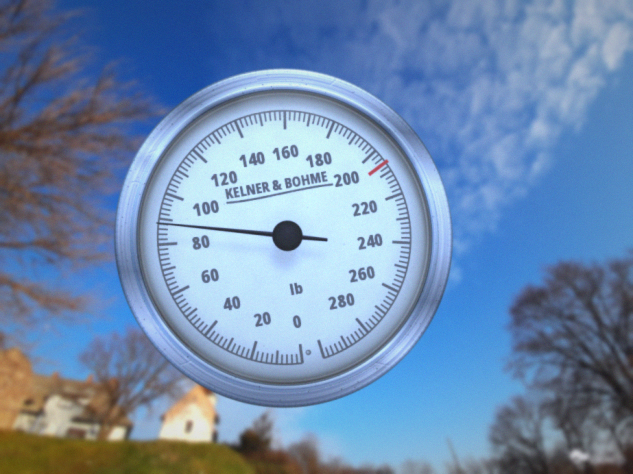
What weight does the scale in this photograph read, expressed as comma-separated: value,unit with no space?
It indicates 88,lb
